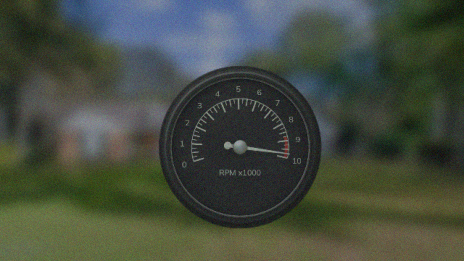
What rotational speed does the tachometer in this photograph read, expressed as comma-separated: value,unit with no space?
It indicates 9750,rpm
